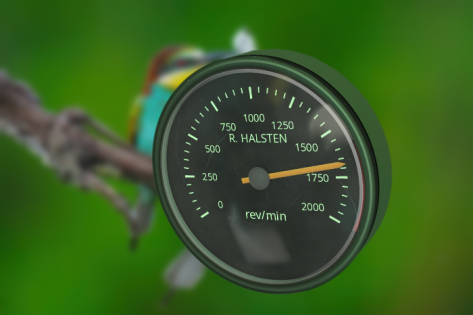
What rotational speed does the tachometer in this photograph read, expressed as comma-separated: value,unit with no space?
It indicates 1675,rpm
